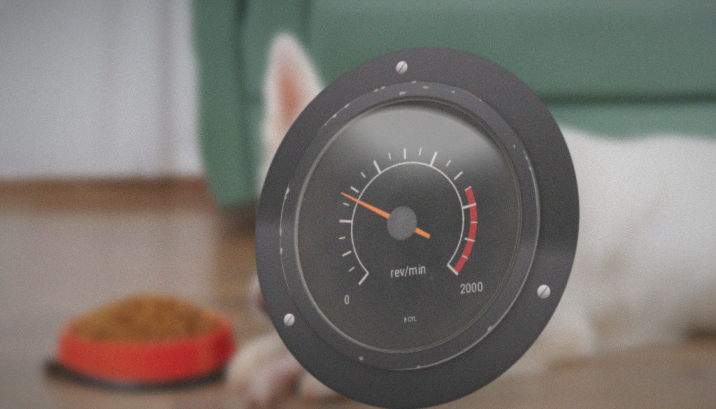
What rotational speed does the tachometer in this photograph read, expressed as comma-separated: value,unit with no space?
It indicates 550,rpm
